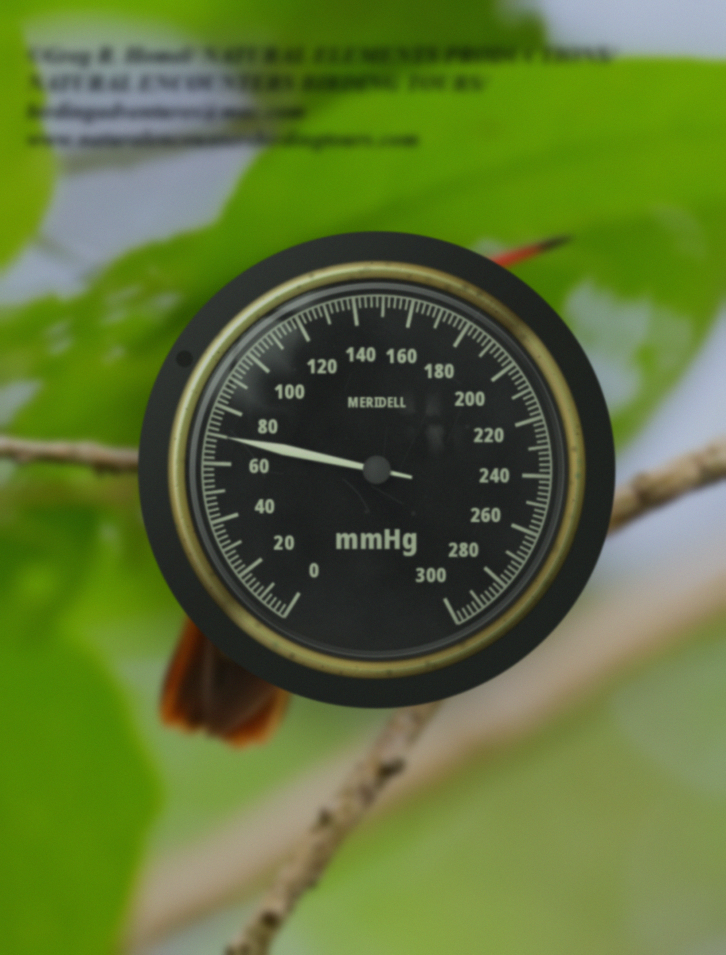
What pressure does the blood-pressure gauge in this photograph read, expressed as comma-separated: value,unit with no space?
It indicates 70,mmHg
